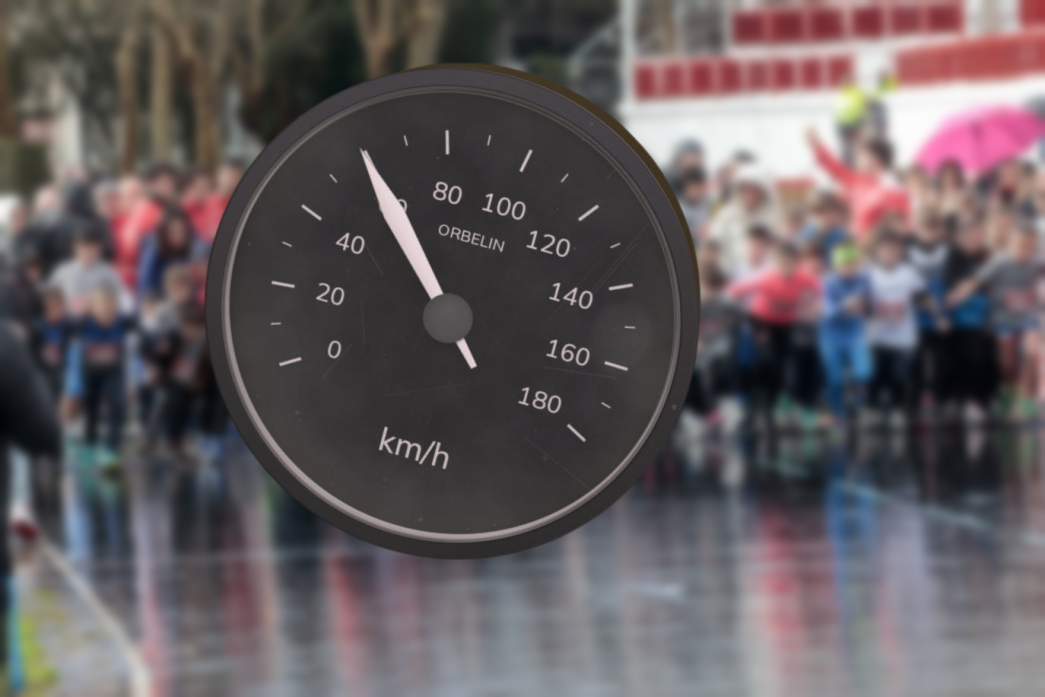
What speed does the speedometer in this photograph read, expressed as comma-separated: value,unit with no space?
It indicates 60,km/h
